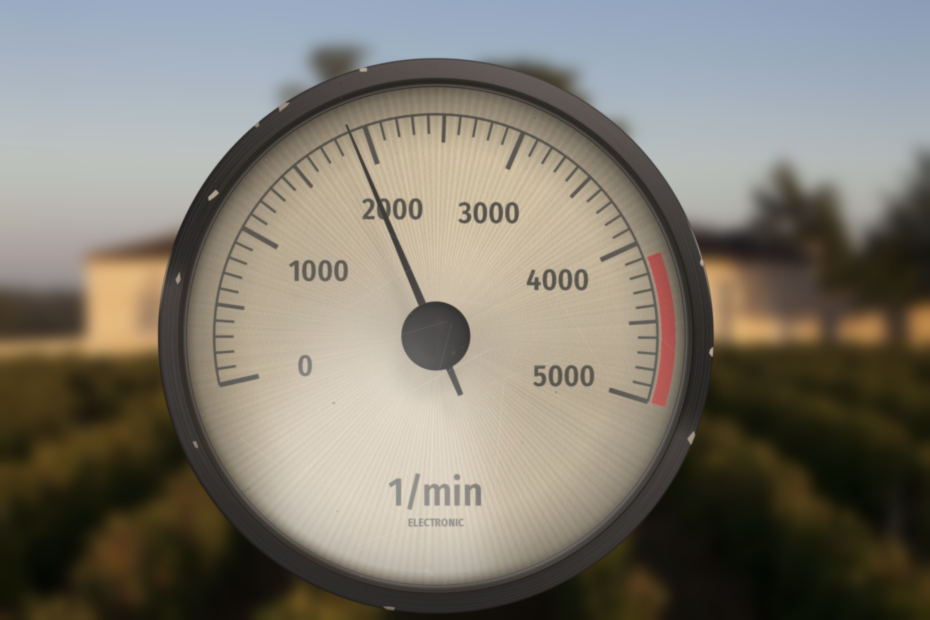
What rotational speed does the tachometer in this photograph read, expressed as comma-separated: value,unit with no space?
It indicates 1900,rpm
